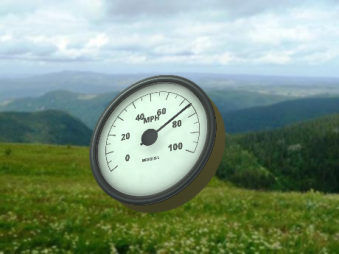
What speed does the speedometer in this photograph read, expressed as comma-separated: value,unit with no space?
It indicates 75,mph
